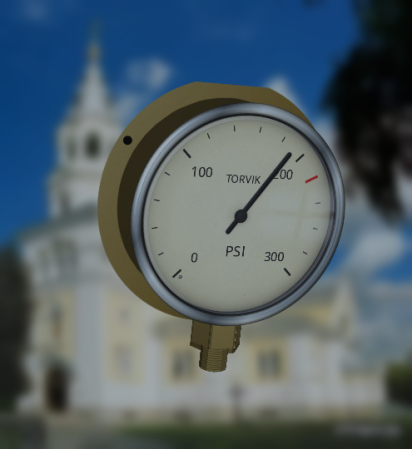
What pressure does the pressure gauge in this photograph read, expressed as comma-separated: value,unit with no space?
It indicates 190,psi
